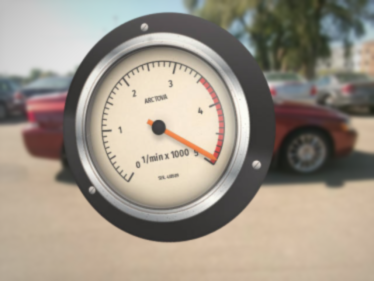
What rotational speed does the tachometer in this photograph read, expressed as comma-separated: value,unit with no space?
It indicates 4900,rpm
